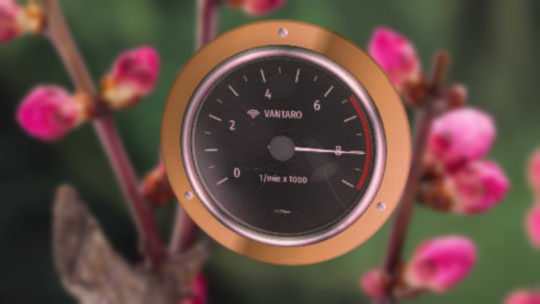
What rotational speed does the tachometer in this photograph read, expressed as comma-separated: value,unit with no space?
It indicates 8000,rpm
